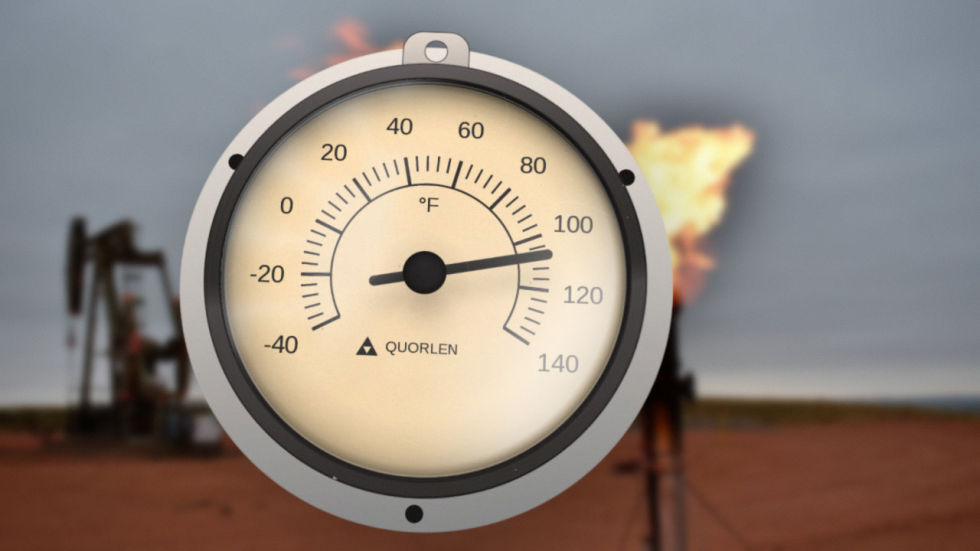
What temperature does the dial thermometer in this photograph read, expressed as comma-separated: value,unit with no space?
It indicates 108,°F
